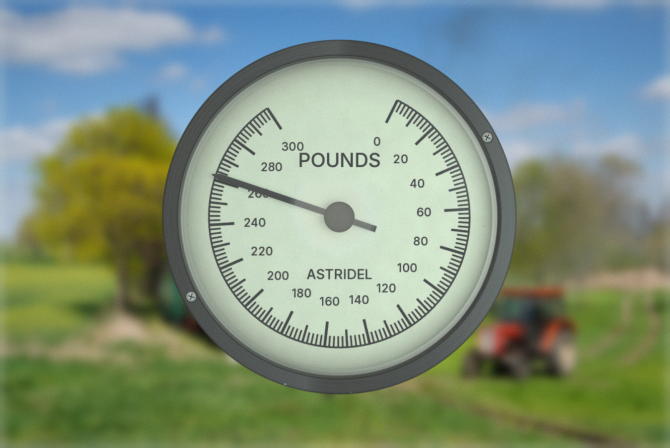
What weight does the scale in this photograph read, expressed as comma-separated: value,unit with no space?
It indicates 262,lb
